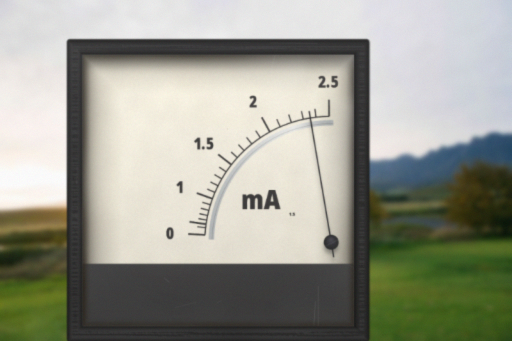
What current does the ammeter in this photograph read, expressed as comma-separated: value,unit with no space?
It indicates 2.35,mA
